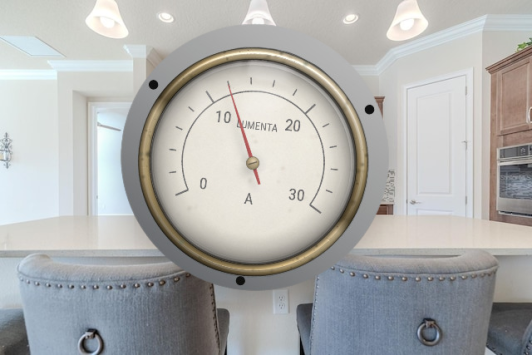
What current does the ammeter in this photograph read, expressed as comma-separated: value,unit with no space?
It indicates 12,A
